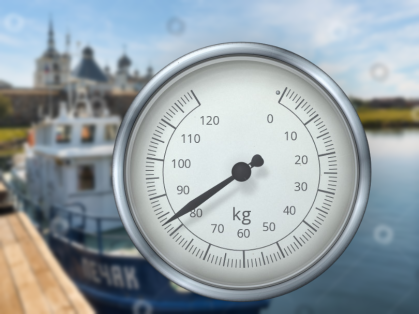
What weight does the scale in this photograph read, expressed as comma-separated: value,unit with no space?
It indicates 83,kg
